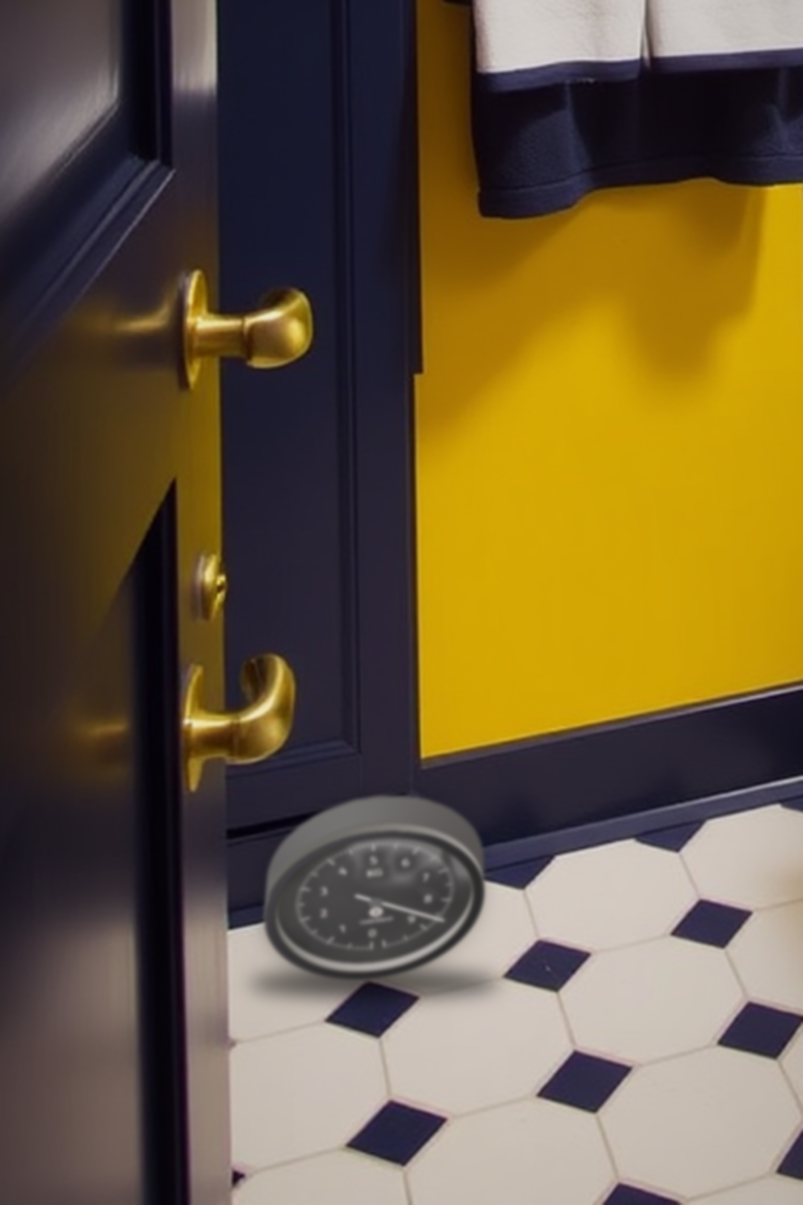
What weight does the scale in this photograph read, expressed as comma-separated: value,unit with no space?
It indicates 8.5,kg
